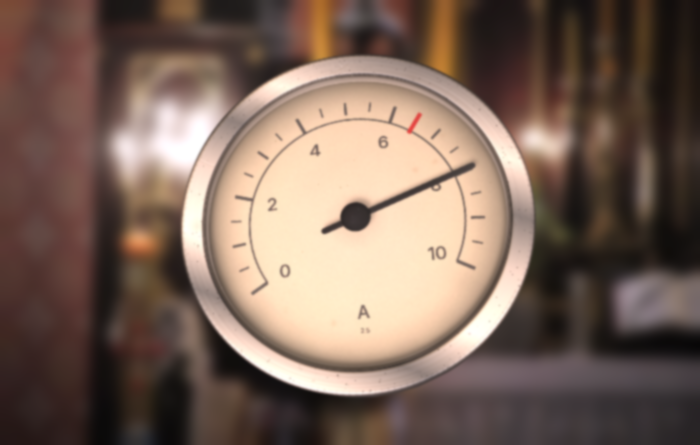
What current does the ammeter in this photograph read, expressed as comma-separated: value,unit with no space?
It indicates 8,A
